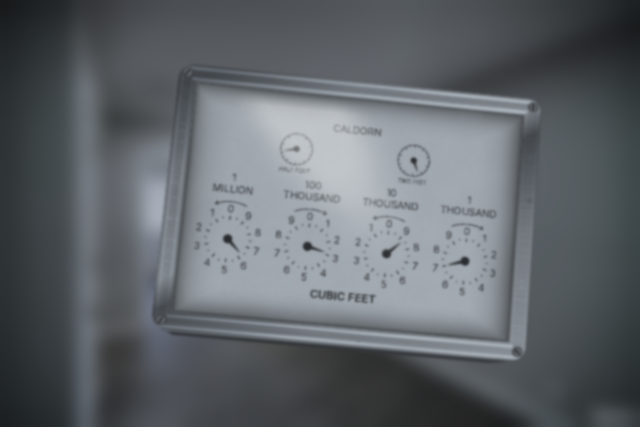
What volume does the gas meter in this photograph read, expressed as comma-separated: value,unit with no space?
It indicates 628700,ft³
